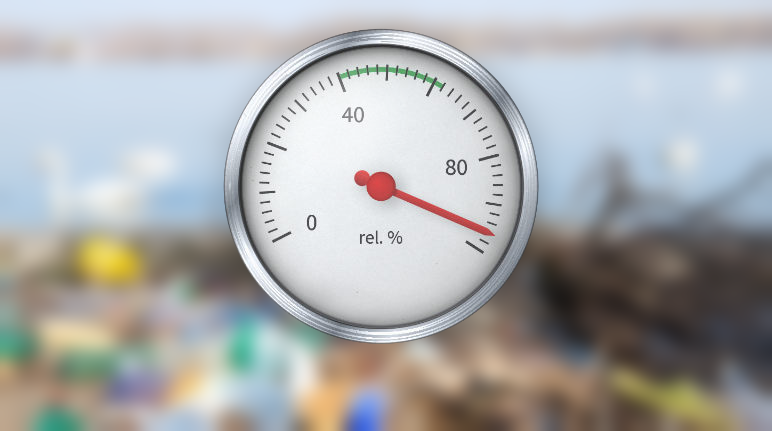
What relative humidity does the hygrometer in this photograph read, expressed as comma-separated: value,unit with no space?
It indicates 96,%
